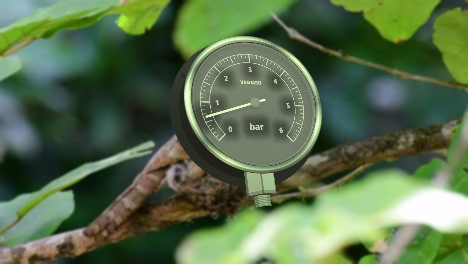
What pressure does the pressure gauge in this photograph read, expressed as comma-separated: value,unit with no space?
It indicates 0.6,bar
